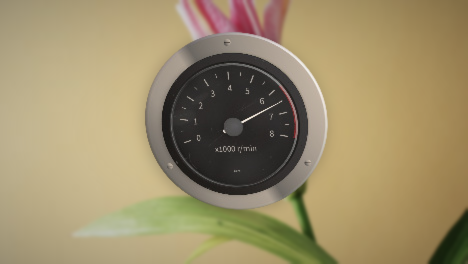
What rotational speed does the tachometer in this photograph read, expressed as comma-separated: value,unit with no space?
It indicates 6500,rpm
